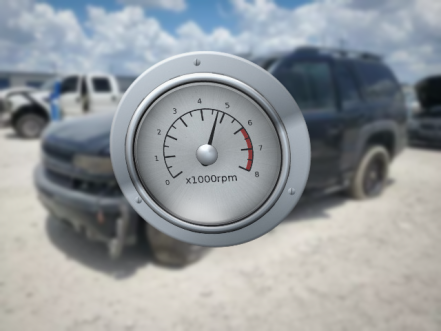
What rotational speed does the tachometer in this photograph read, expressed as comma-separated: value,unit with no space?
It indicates 4750,rpm
